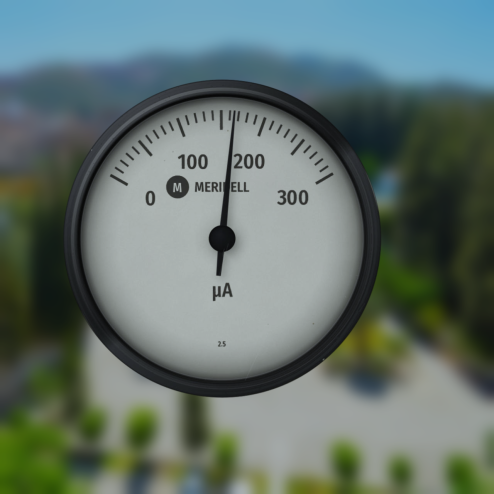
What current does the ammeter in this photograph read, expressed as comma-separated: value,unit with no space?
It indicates 165,µA
